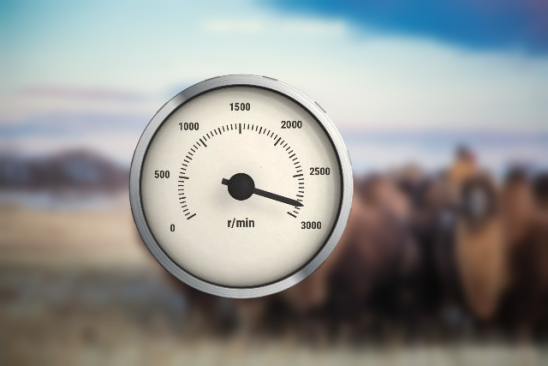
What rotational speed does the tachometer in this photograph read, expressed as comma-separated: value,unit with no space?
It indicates 2850,rpm
